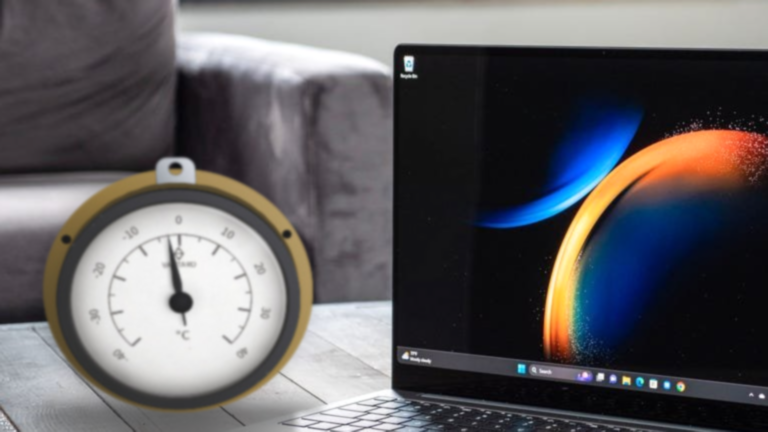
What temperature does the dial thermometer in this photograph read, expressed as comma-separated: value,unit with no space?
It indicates -2.5,°C
